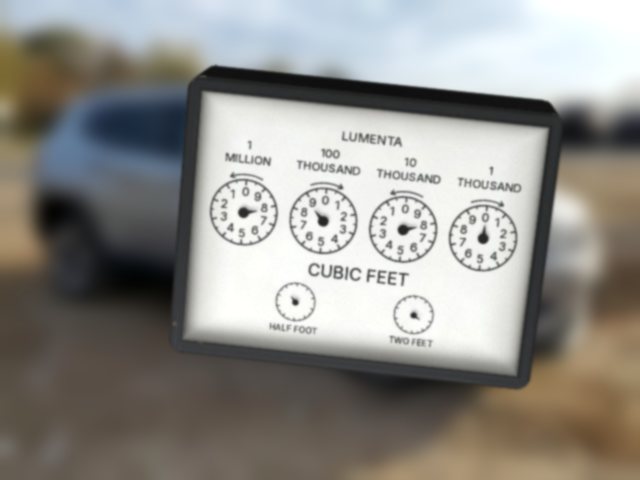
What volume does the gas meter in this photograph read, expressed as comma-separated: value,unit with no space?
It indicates 788000,ft³
